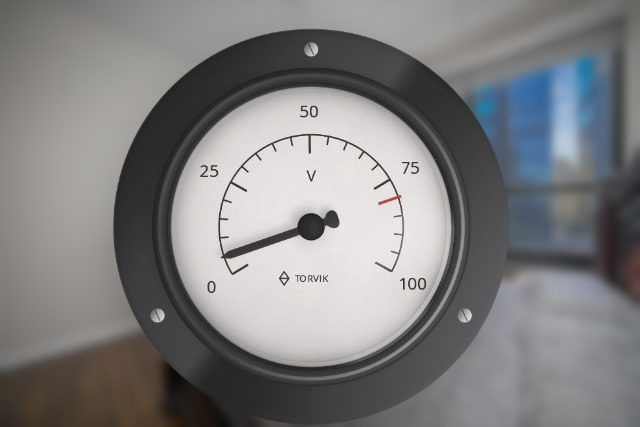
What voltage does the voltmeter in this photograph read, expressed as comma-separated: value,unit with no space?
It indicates 5,V
